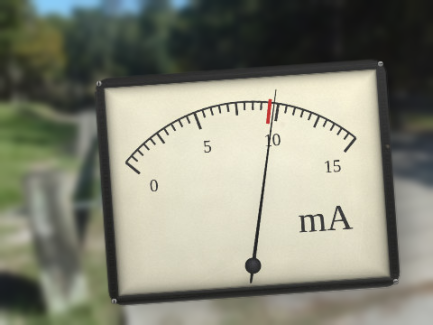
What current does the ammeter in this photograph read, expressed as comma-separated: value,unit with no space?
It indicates 9.75,mA
